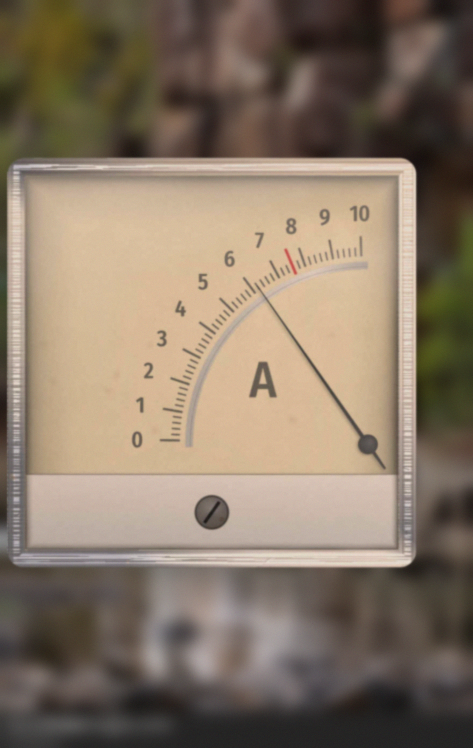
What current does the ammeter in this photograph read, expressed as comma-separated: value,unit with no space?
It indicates 6.2,A
